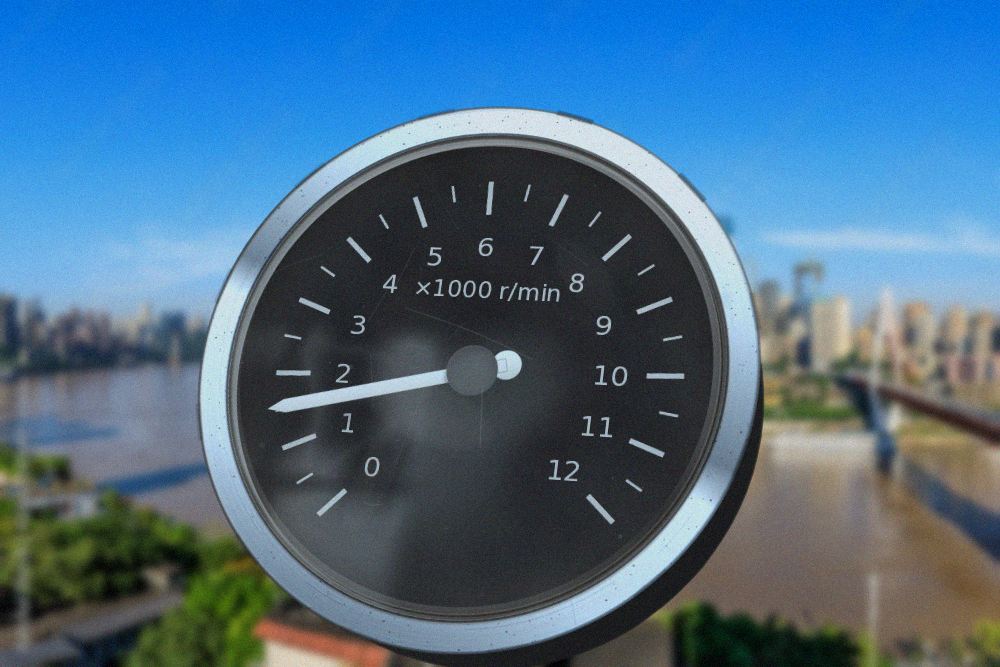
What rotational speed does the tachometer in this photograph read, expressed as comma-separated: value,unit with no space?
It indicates 1500,rpm
